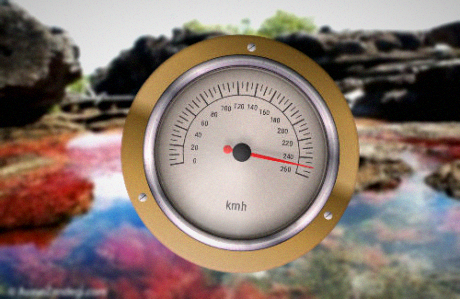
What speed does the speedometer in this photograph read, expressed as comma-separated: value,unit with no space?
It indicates 250,km/h
